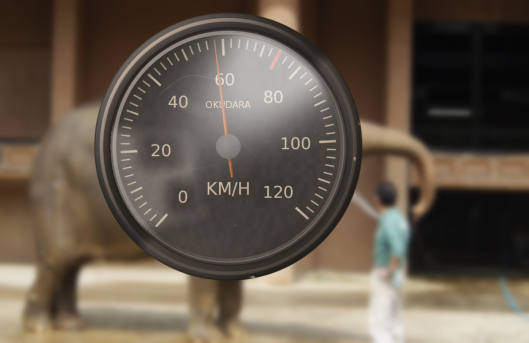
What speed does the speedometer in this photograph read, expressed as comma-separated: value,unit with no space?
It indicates 58,km/h
